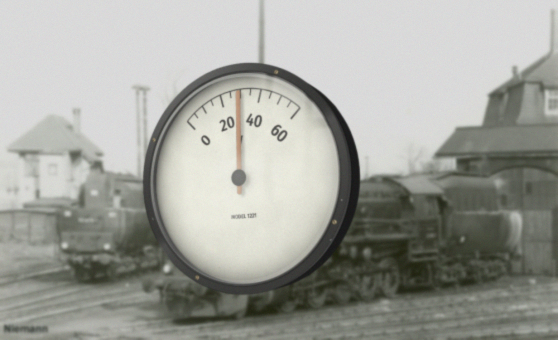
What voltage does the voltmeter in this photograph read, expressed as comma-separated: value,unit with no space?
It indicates 30,V
